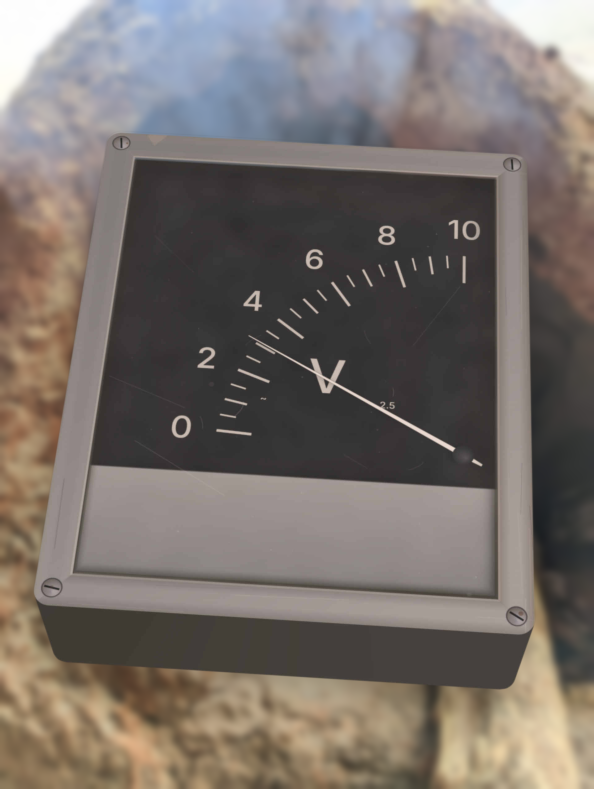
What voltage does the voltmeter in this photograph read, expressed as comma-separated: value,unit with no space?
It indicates 3,V
